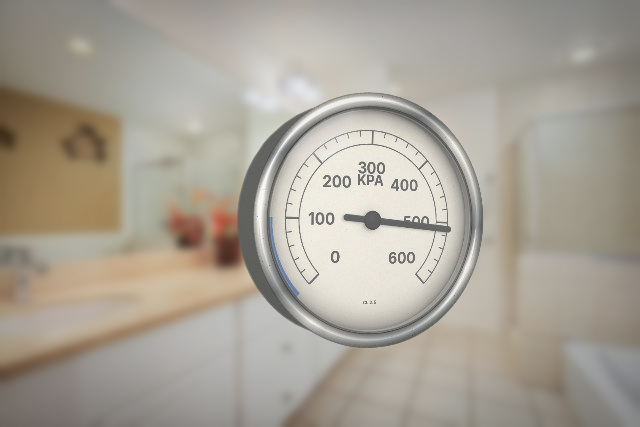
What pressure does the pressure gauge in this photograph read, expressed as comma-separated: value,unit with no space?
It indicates 510,kPa
